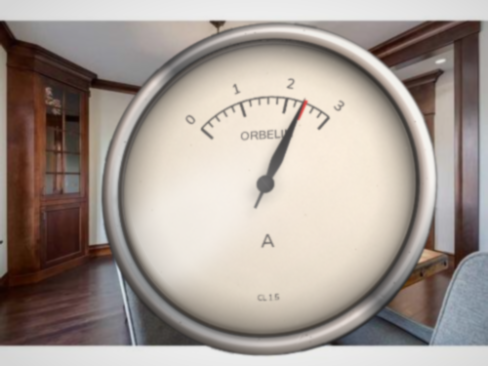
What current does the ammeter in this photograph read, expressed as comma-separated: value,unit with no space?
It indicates 2.4,A
